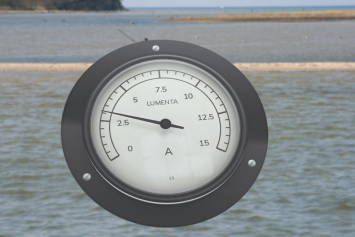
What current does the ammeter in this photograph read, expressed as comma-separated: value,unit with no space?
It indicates 3,A
